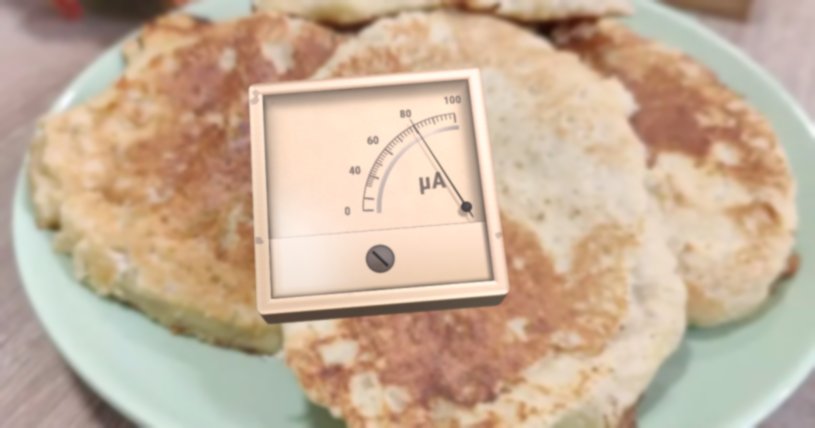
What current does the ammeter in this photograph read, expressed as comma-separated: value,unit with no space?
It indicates 80,µA
